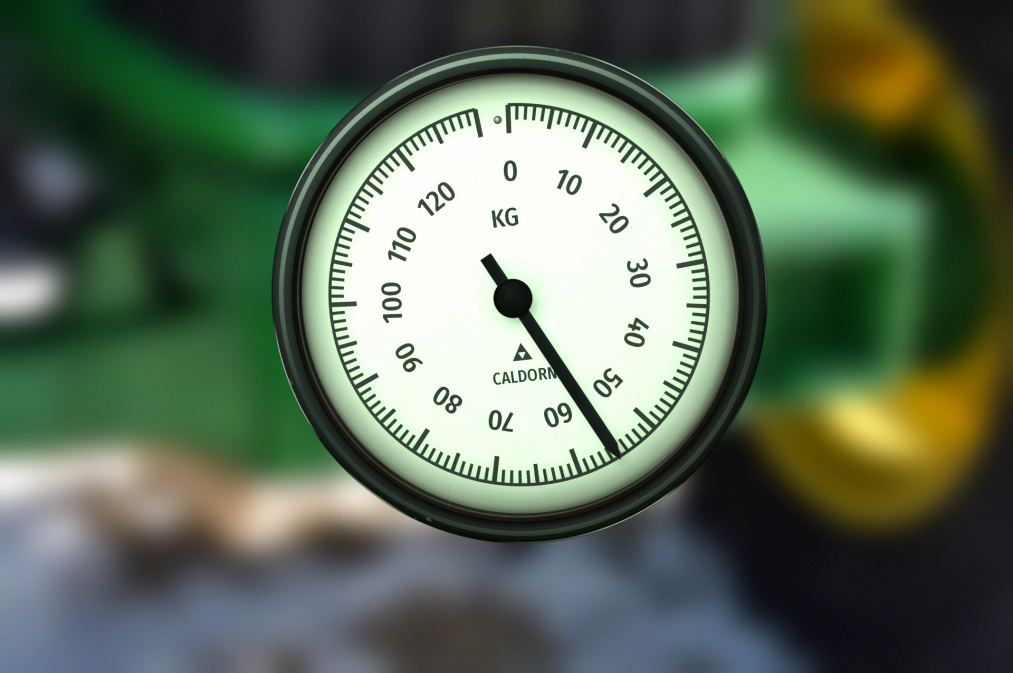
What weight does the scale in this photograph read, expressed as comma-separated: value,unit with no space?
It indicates 55,kg
